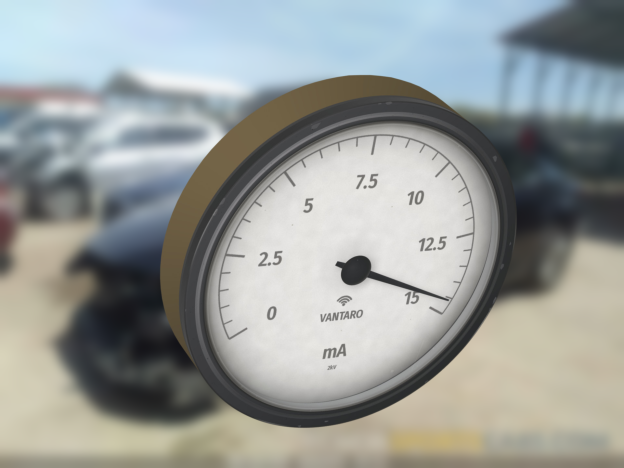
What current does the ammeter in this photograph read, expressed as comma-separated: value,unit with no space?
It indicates 14.5,mA
